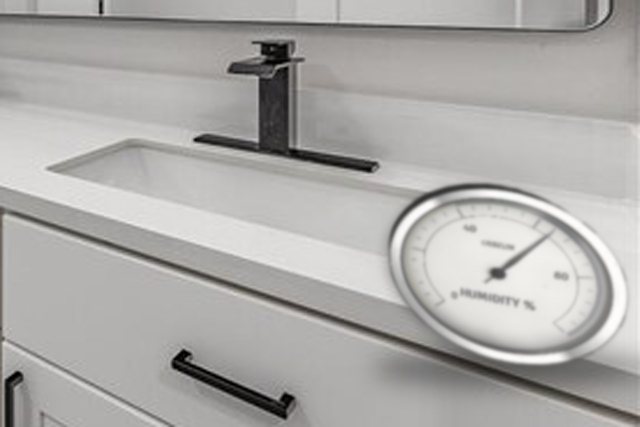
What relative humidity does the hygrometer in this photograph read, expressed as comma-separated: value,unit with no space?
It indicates 64,%
